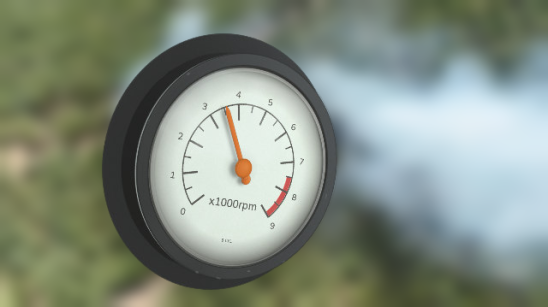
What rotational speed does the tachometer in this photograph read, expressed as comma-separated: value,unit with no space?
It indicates 3500,rpm
